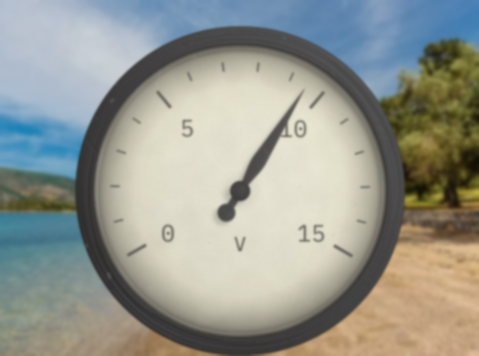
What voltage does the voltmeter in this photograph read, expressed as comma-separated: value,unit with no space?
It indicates 9.5,V
